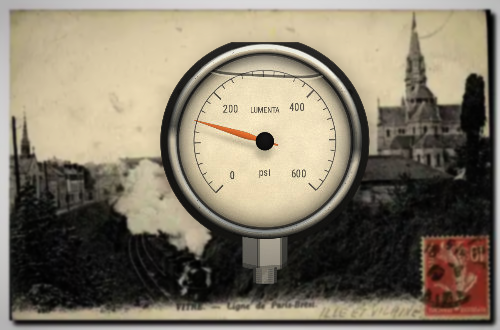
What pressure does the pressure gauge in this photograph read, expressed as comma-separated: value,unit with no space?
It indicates 140,psi
